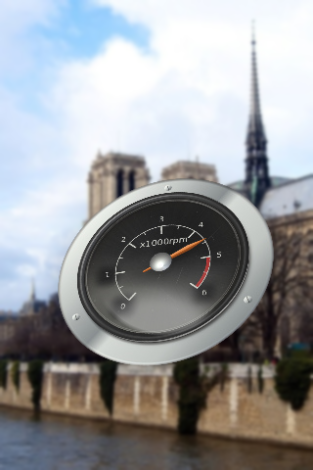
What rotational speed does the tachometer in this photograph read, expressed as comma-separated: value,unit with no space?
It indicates 4500,rpm
